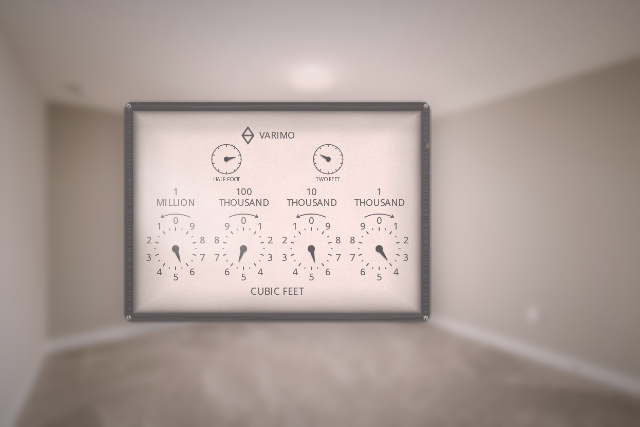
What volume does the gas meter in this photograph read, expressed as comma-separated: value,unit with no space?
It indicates 555400,ft³
